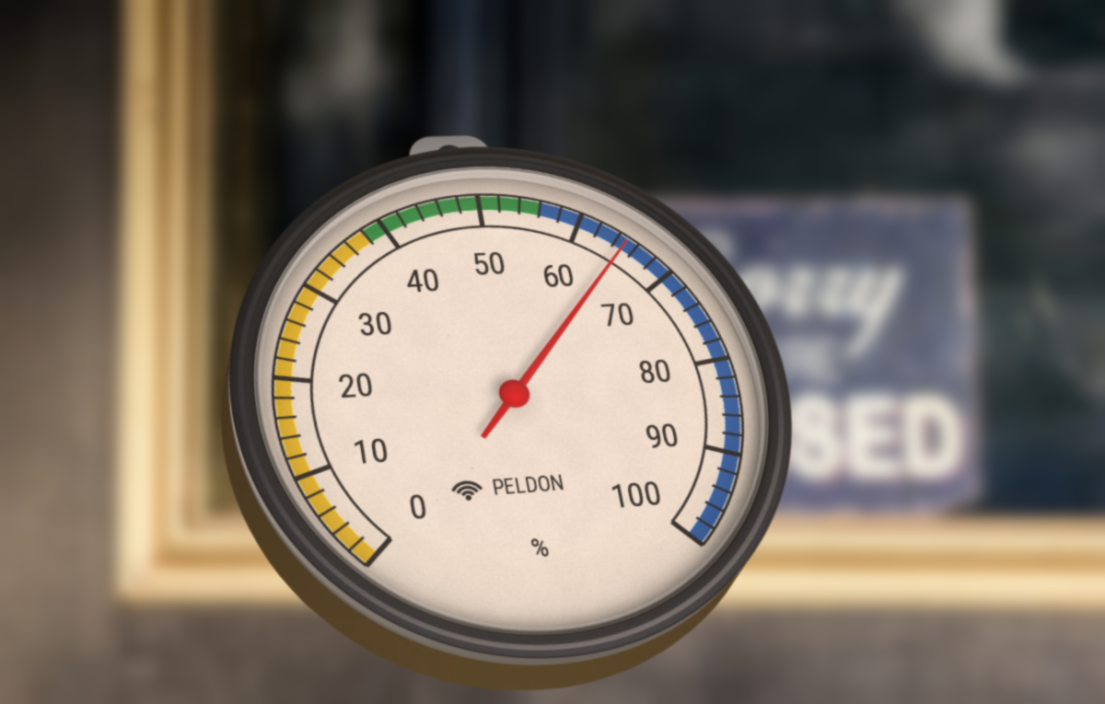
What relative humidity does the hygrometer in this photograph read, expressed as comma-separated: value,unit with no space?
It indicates 65,%
